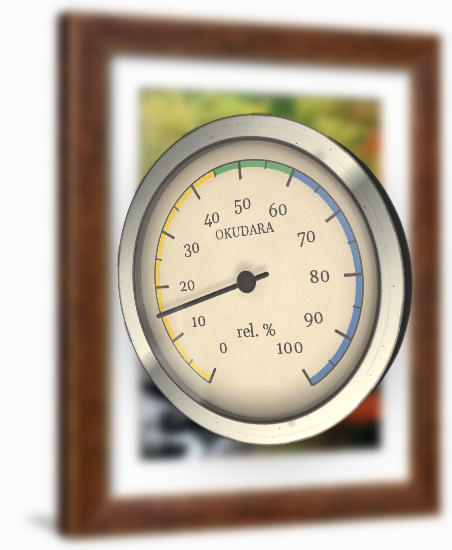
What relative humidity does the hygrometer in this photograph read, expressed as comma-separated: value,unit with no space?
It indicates 15,%
